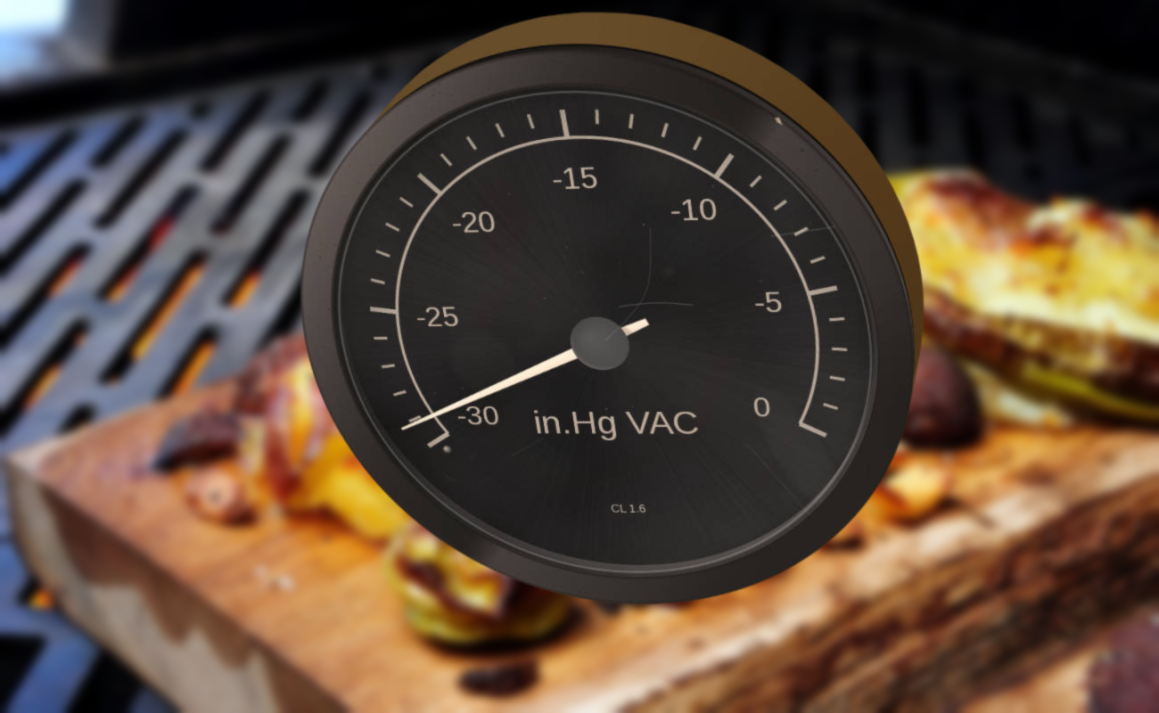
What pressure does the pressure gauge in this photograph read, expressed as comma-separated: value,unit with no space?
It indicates -29,inHg
